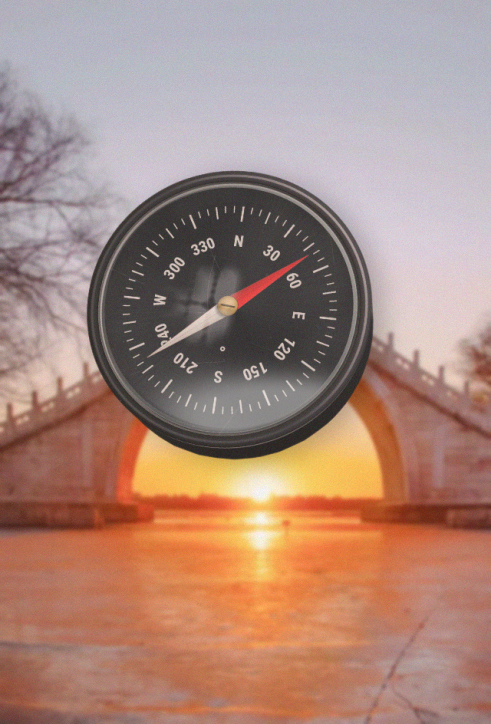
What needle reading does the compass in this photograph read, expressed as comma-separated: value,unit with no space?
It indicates 50,°
